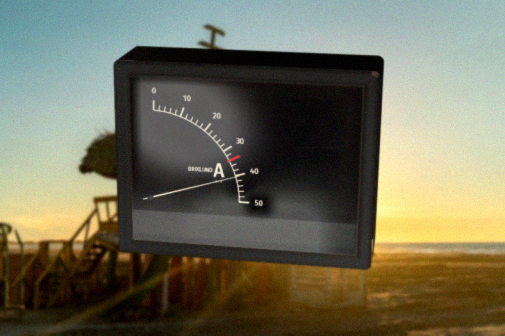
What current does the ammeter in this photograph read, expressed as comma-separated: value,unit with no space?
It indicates 40,A
